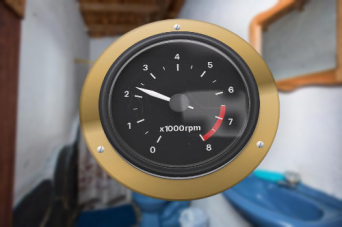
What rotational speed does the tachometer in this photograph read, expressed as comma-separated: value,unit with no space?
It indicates 2250,rpm
